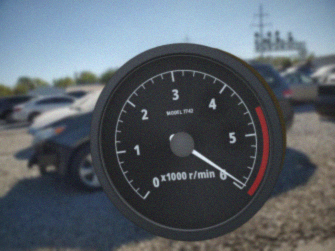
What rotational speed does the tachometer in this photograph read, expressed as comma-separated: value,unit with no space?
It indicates 5900,rpm
